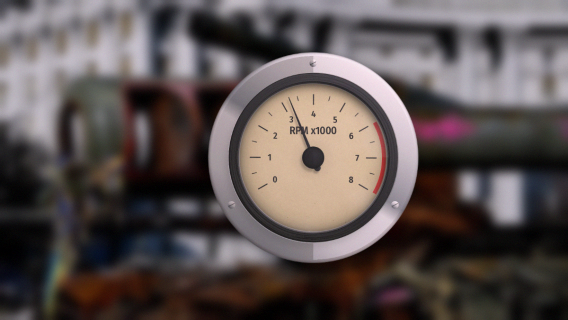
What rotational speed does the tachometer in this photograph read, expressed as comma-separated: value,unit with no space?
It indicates 3250,rpm
